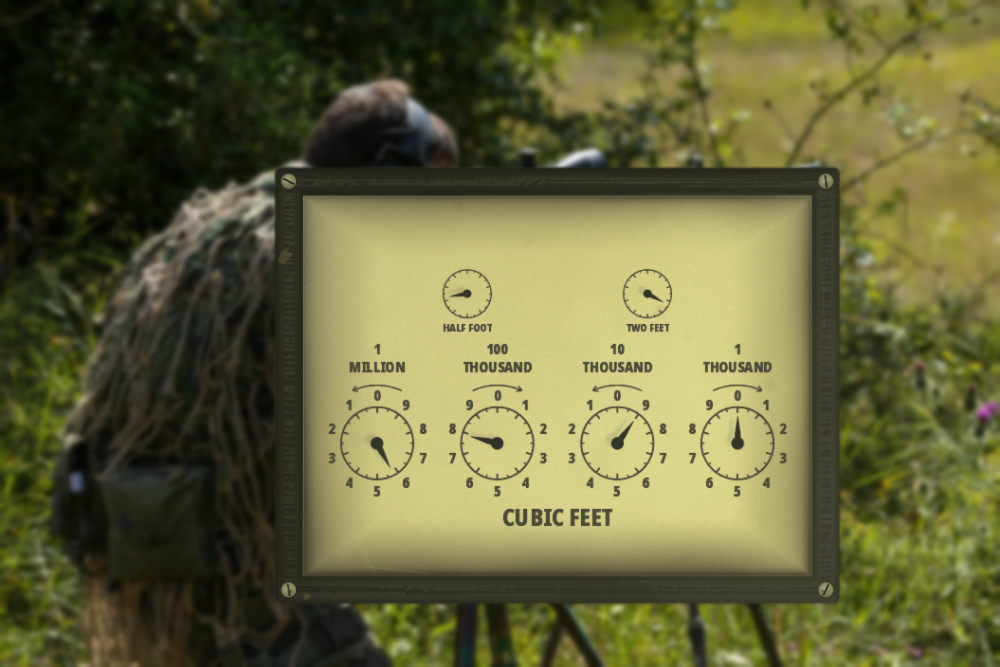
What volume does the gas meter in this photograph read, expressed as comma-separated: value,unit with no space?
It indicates 579000,ft³
